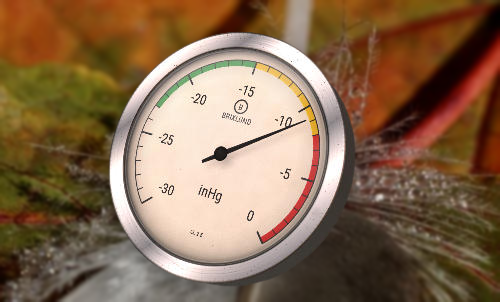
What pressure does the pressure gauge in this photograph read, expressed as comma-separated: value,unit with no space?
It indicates -9,inHg
